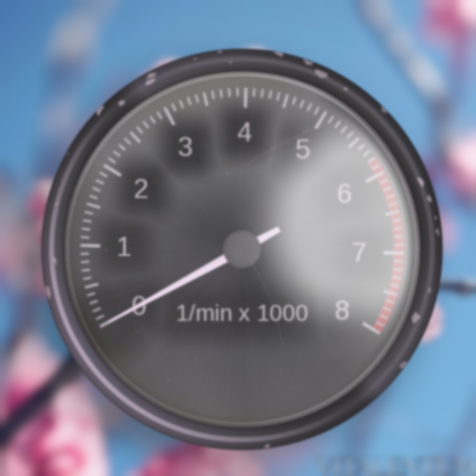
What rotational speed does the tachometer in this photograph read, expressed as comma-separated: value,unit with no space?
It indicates 0,rpm
